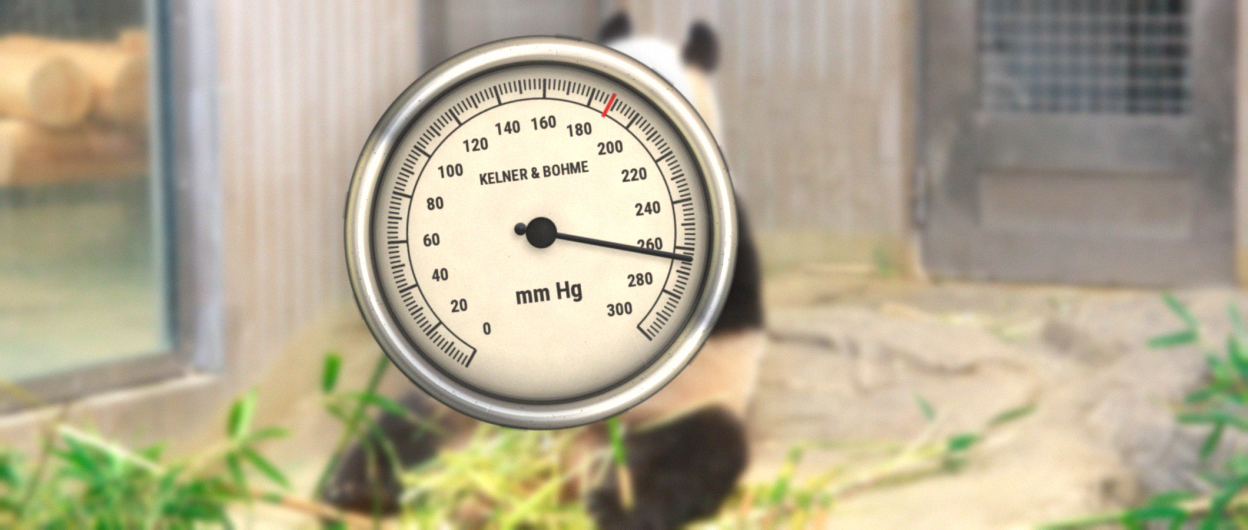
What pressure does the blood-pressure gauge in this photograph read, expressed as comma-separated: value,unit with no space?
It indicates 264,mmHg
